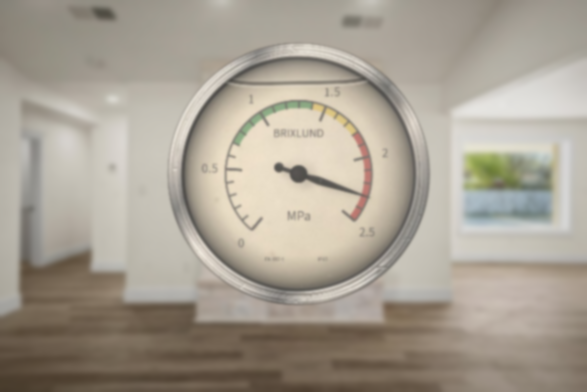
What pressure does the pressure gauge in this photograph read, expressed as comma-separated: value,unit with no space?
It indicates 2.3,MPa
